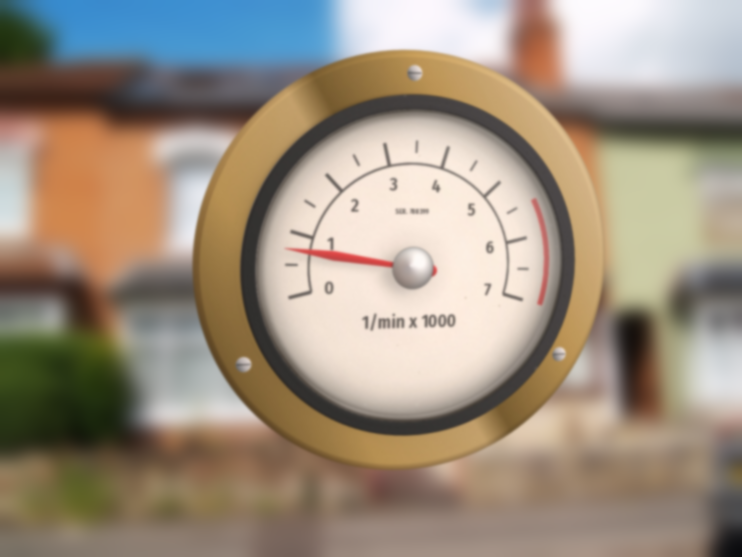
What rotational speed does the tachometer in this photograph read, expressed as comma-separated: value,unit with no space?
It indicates 750,rpm
